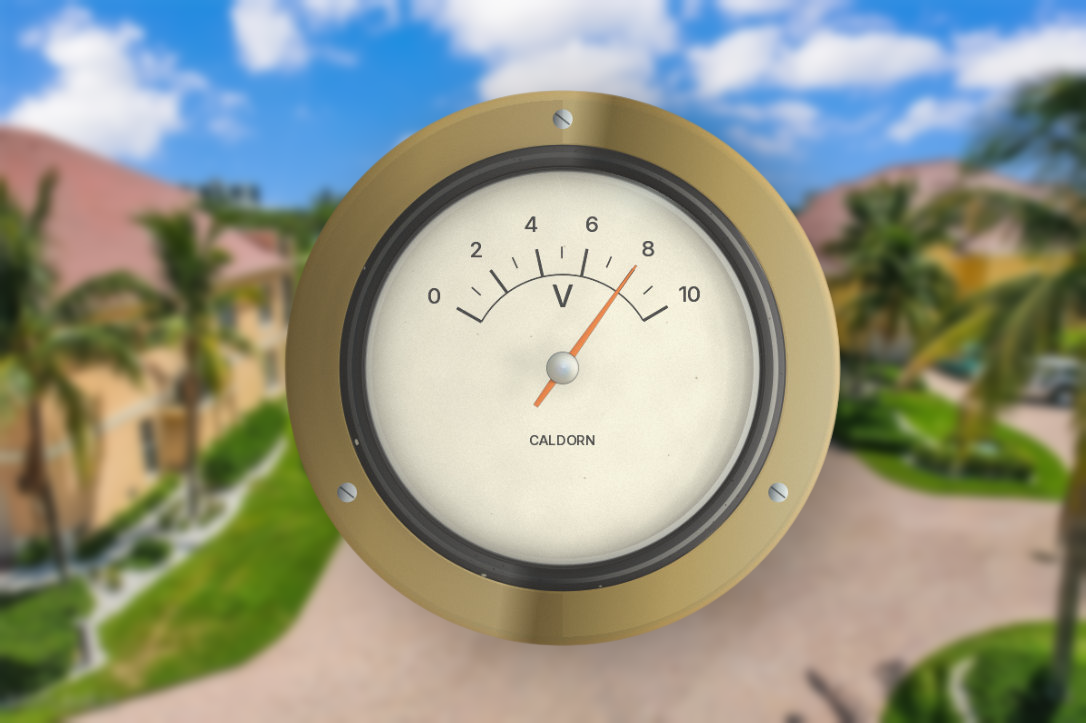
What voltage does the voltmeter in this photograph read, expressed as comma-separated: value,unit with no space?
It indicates 8,V
